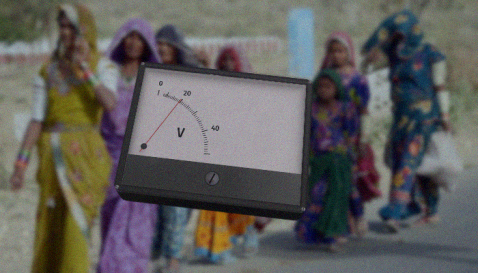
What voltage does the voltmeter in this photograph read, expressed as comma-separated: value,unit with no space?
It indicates 20,V
